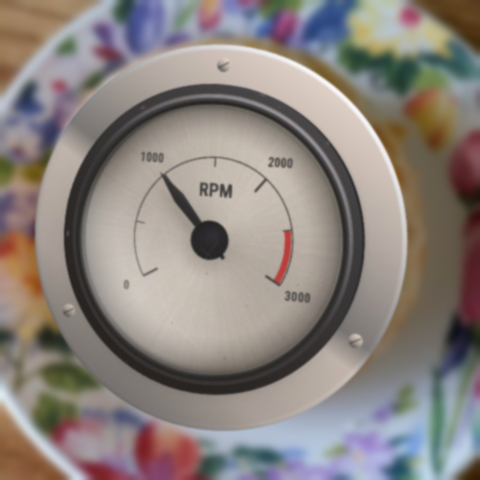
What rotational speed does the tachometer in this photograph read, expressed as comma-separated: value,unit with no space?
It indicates 1000,rpm
